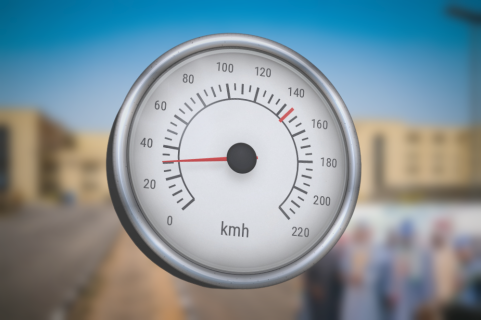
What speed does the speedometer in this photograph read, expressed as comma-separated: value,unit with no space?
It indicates 30,km/h
